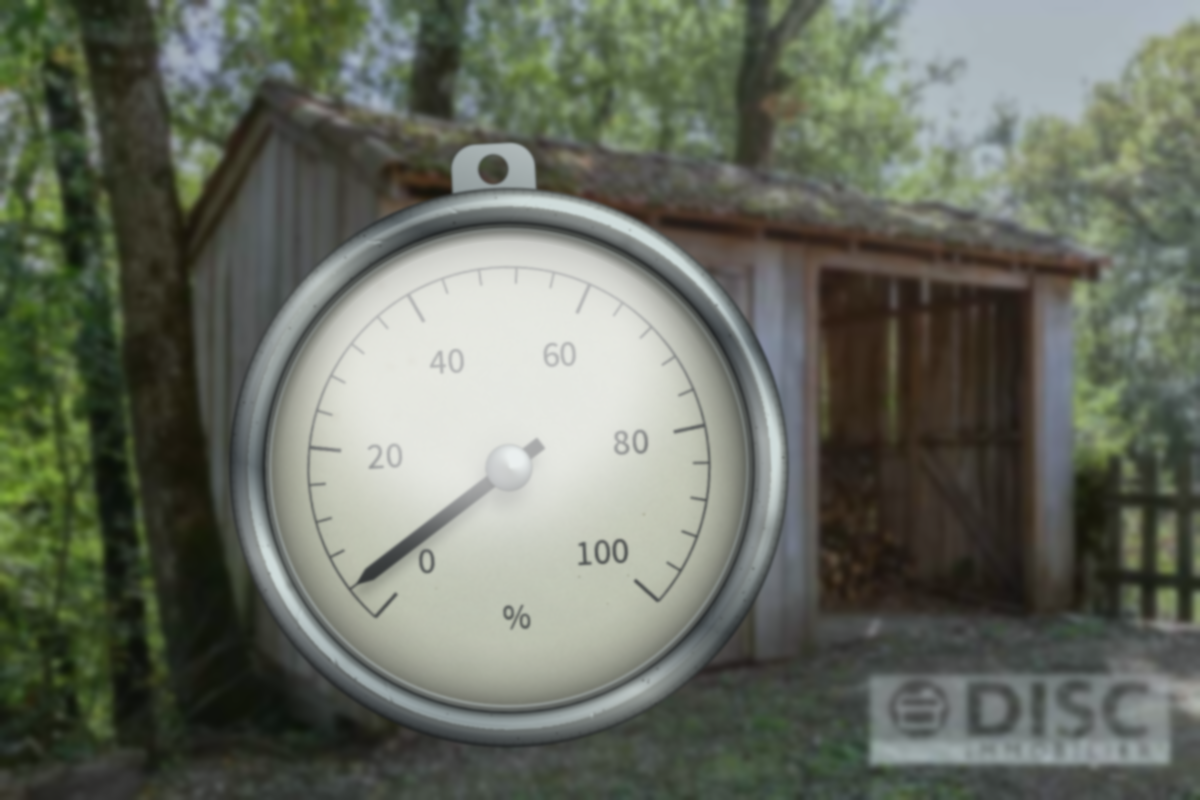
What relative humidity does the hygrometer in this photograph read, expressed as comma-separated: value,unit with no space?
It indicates 4,%
